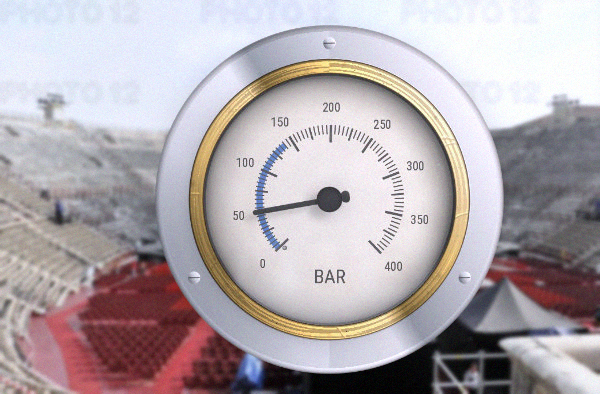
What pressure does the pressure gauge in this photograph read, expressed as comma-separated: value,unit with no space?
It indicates 50,bar
